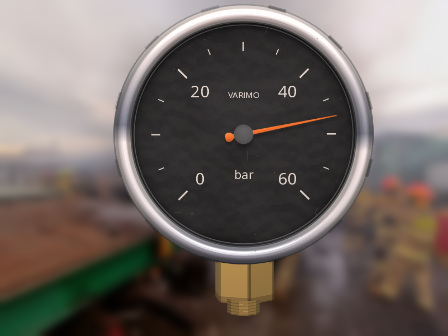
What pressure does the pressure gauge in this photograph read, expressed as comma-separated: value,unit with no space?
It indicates 47.5,bar
